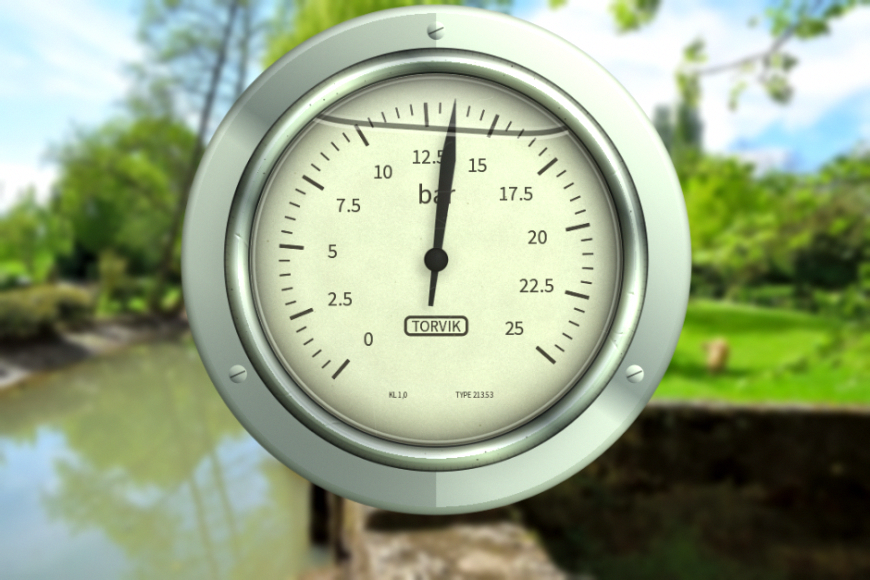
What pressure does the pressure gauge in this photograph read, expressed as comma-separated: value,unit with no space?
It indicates 13.5,bar
